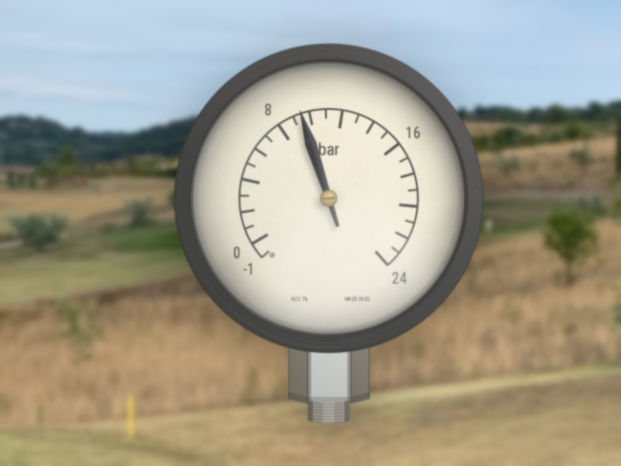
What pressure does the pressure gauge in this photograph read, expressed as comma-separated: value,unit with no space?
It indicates 9.5,bar
